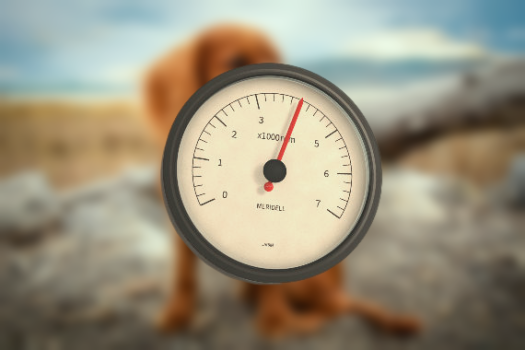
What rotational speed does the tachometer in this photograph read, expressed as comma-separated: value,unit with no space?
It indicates 4000,rpm
